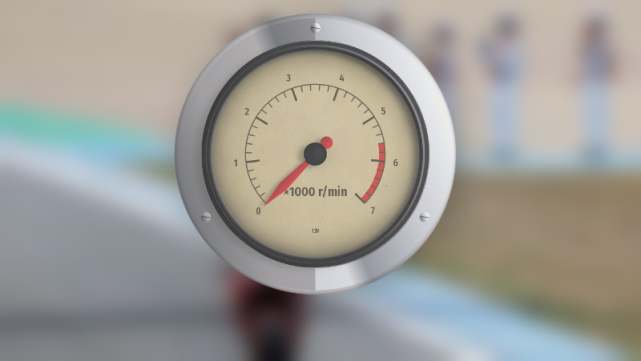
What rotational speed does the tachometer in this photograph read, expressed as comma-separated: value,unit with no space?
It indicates 0,rpm
